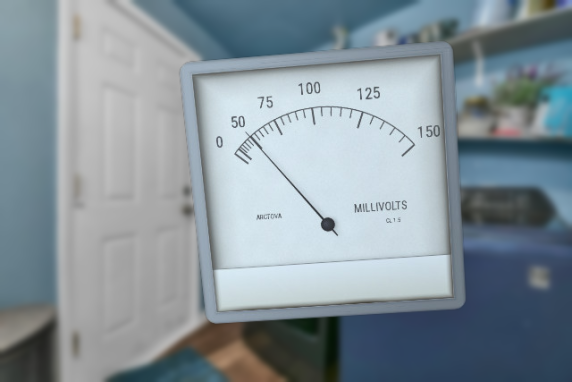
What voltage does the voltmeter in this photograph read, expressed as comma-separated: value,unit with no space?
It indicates 50,mV
